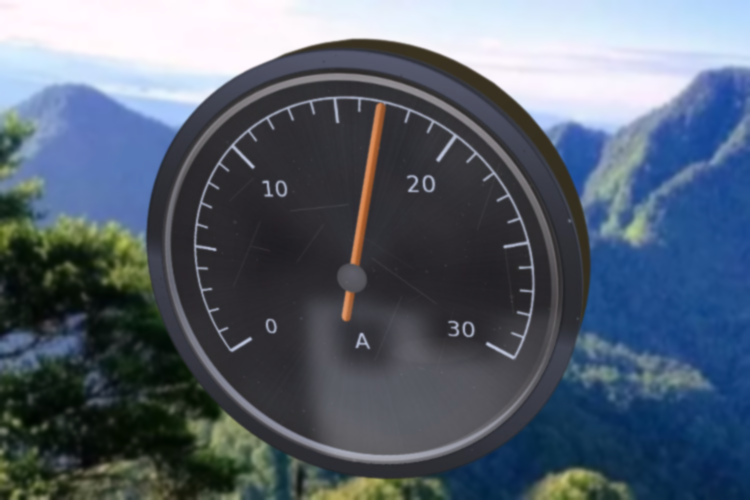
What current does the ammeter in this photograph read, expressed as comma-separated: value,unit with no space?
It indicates 17,A
